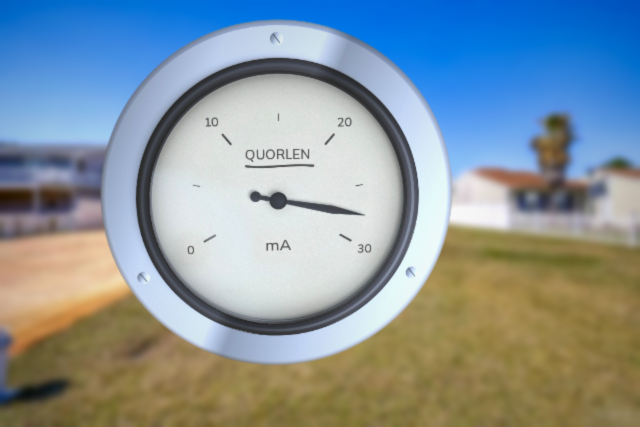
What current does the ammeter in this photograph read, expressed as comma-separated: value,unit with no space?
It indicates 27.5,mA
